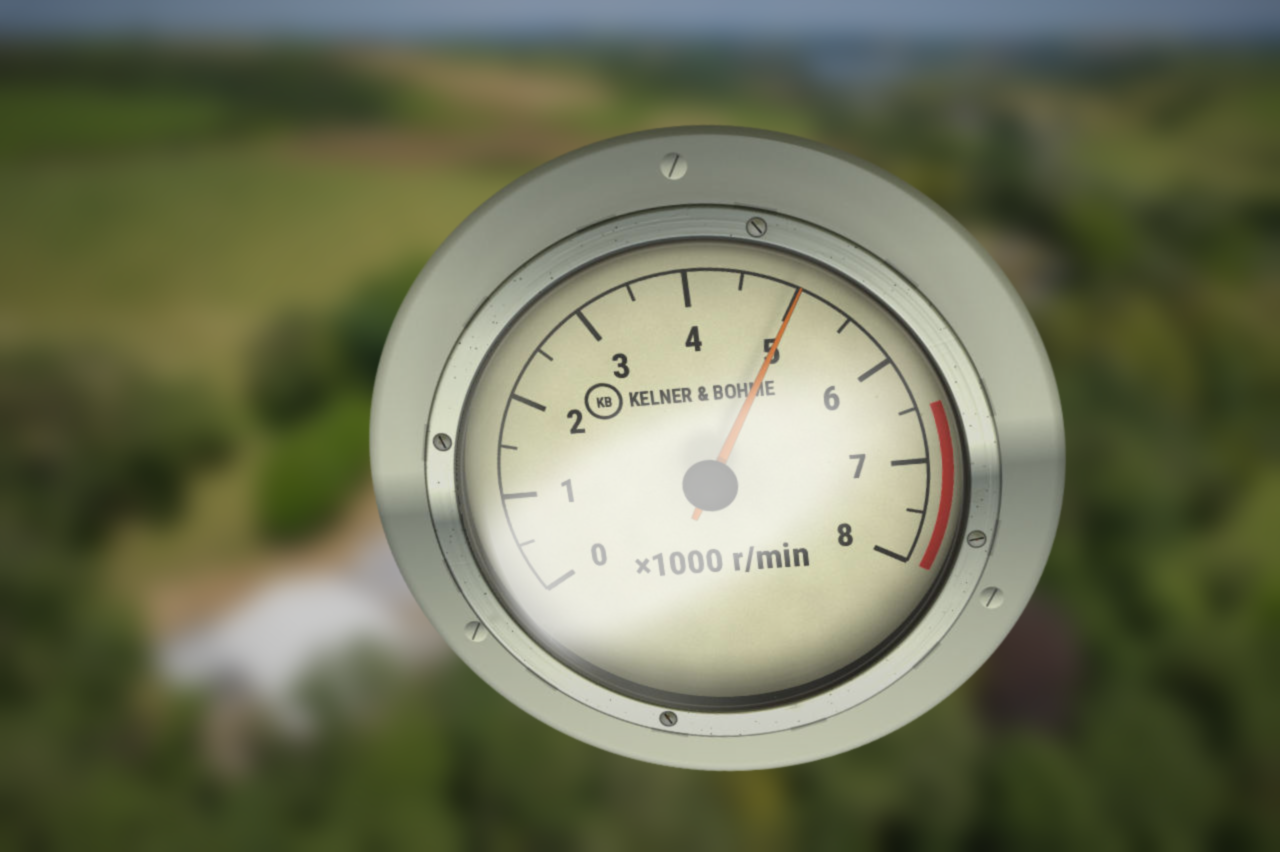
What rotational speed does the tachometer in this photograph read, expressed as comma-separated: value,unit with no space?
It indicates 5000,rpm
